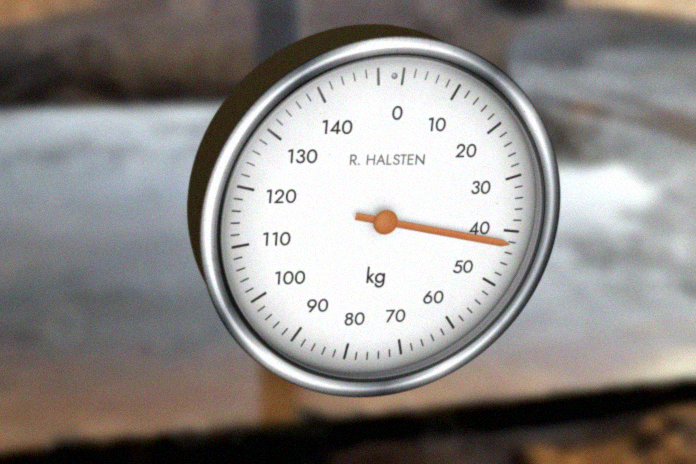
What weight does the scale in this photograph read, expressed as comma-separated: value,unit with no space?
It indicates 42,kg
